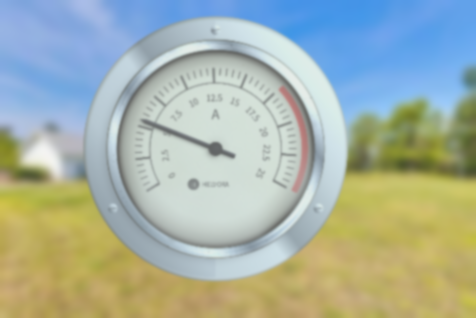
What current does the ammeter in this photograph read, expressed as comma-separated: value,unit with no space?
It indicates 5.5,A
